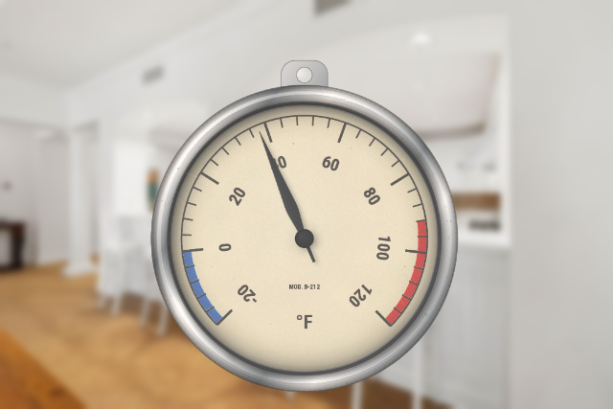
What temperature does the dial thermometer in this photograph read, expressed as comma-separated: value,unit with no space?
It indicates 38,°F
